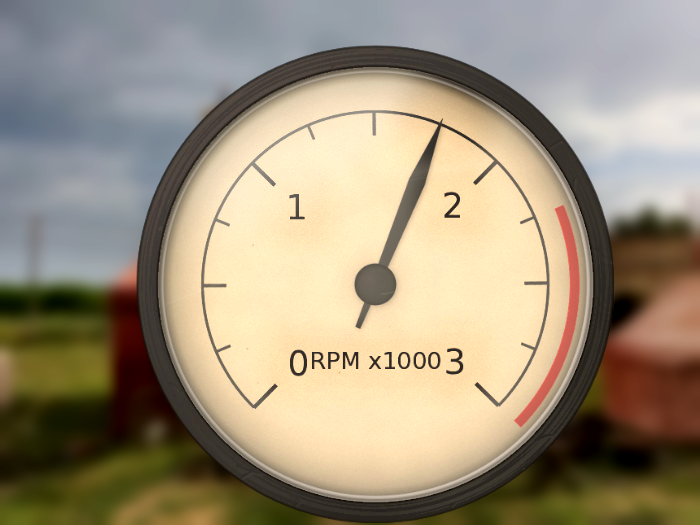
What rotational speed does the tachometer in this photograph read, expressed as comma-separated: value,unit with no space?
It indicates 1750,rpm
